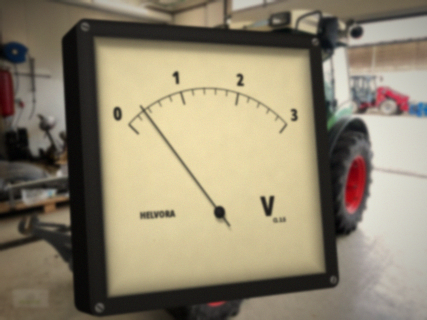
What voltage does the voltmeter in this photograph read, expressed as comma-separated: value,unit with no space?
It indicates 0.3,V
